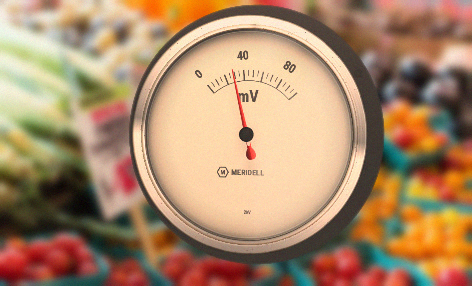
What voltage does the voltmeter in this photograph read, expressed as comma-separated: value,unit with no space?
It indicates 30,mV
